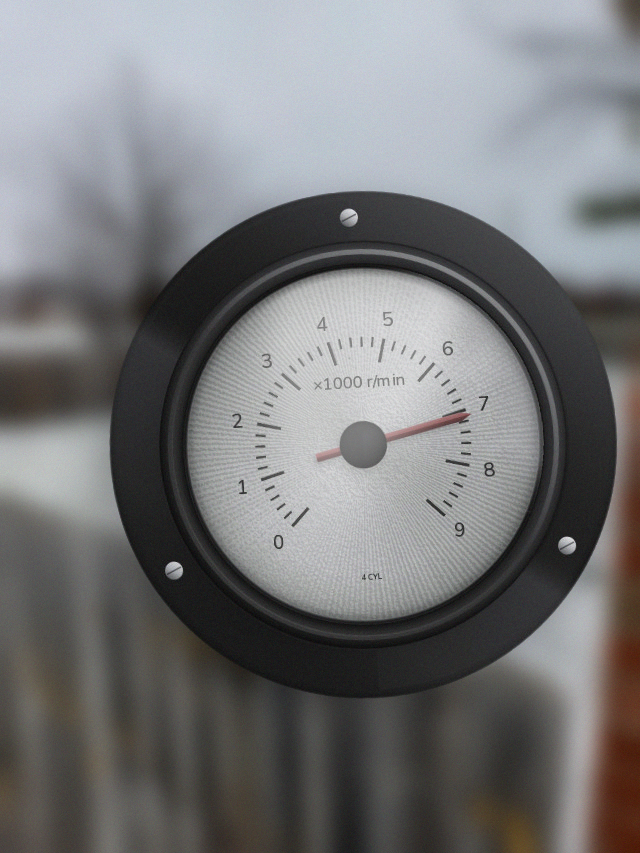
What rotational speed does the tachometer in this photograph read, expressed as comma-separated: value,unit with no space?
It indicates 7100,rpm
